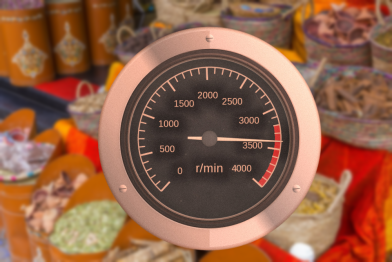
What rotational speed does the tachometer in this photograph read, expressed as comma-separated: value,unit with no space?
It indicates 3400,rpm
